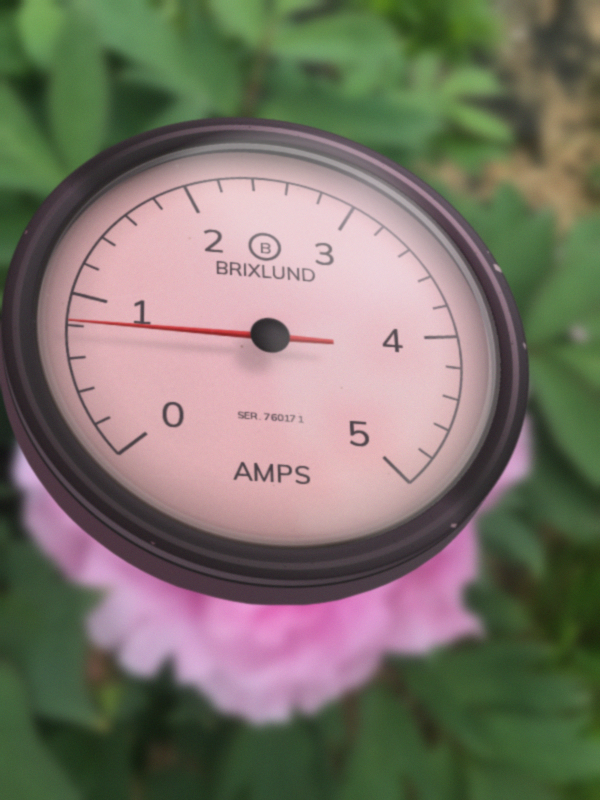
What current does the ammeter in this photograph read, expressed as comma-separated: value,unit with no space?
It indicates 0.8,A
